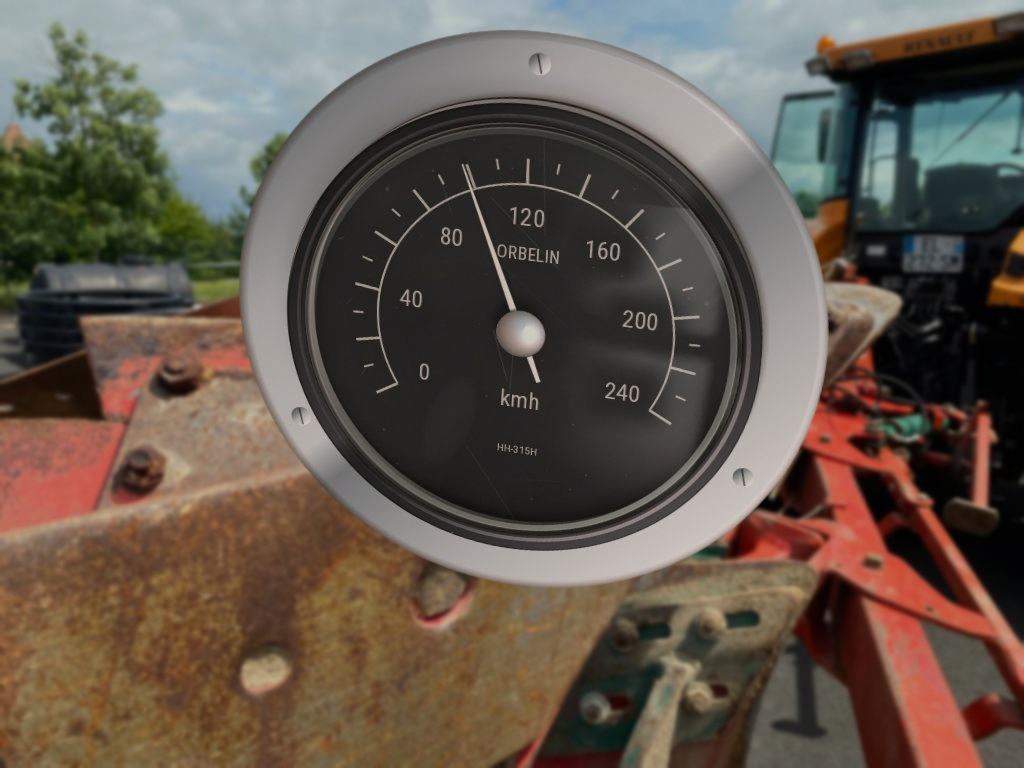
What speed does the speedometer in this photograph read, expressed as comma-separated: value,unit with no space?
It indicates 100,km/h
